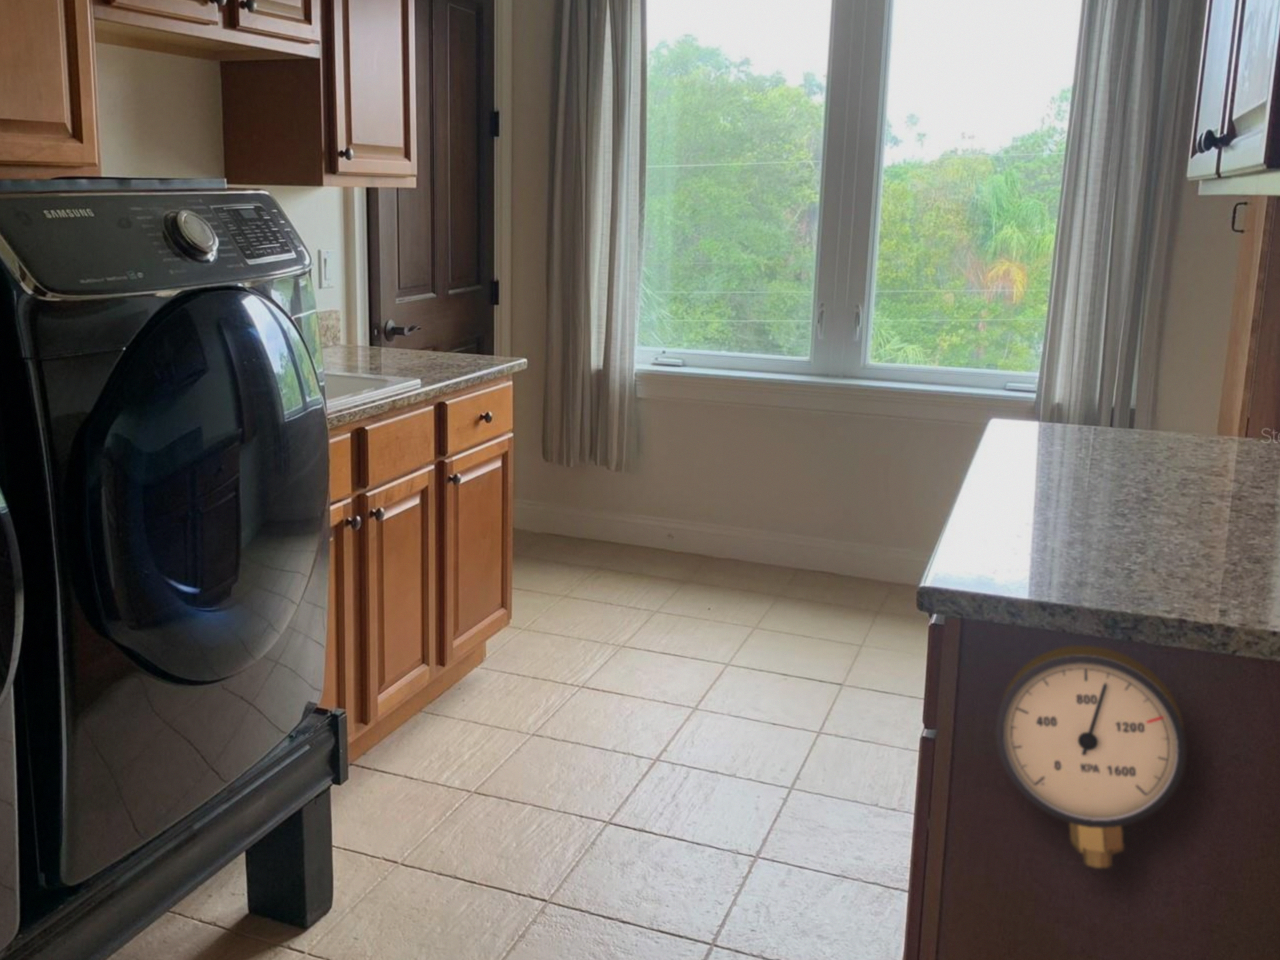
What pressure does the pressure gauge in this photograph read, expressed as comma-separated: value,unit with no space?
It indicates 900,kPa
